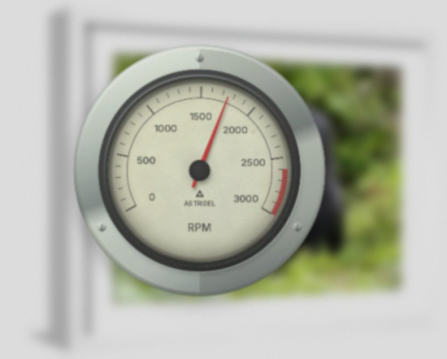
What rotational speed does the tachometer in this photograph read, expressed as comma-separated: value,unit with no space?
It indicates 1750,rpm
